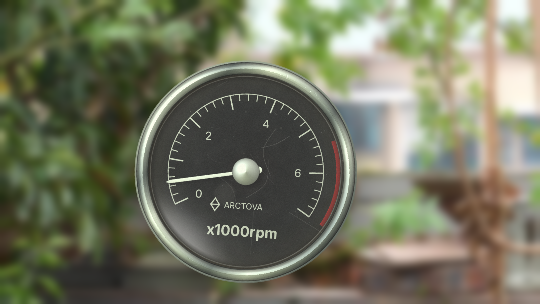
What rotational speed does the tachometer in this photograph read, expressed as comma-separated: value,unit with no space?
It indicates 500,rpm
